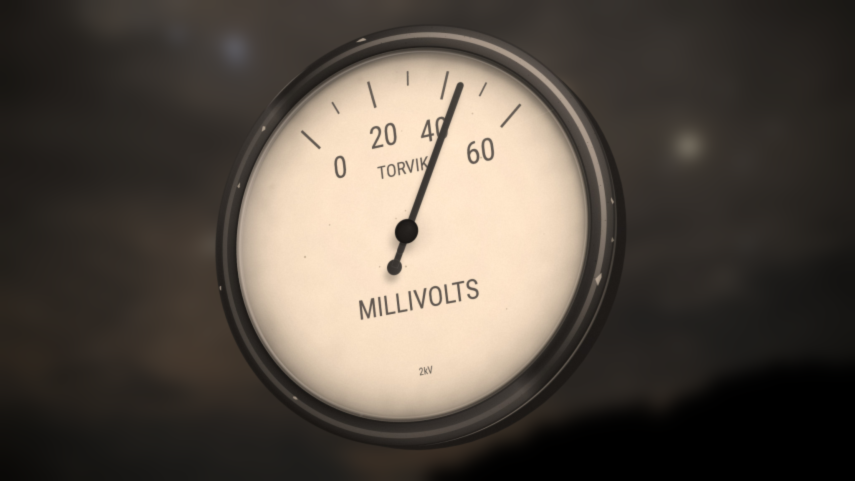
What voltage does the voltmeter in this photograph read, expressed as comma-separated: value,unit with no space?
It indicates 45,mV
